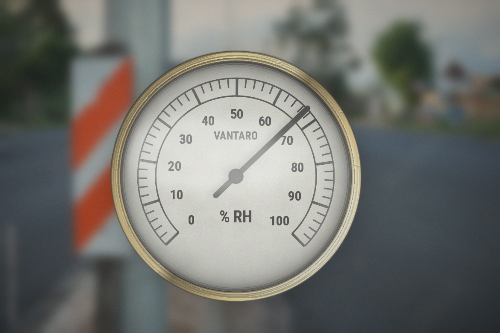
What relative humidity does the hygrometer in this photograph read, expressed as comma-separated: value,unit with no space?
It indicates 67,%
